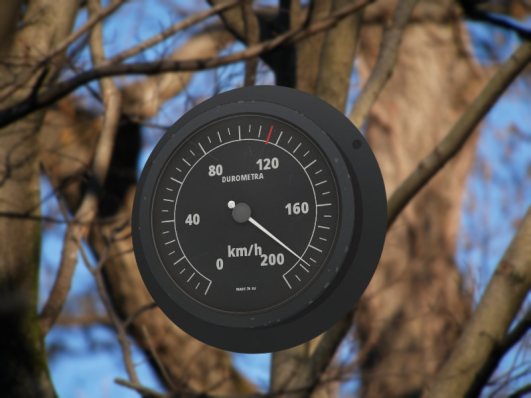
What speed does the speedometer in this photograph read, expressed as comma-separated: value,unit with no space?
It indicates 187.5,km/h
